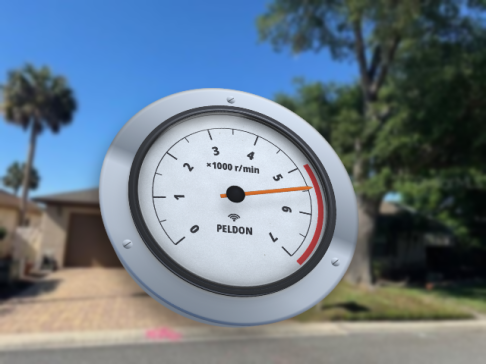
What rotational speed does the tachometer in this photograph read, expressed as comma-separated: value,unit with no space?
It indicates 5500,rpm
